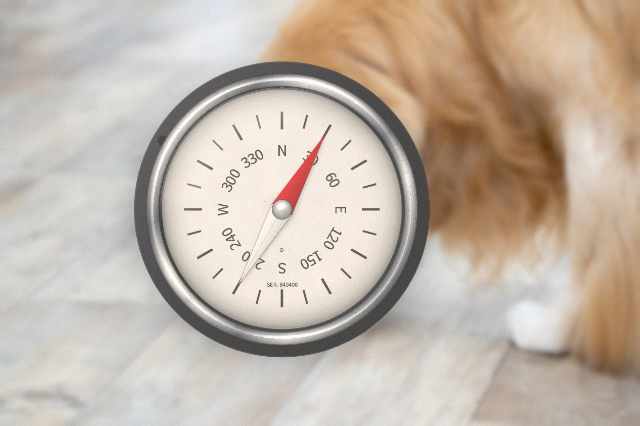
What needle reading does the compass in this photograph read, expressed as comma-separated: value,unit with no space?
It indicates 30,°
